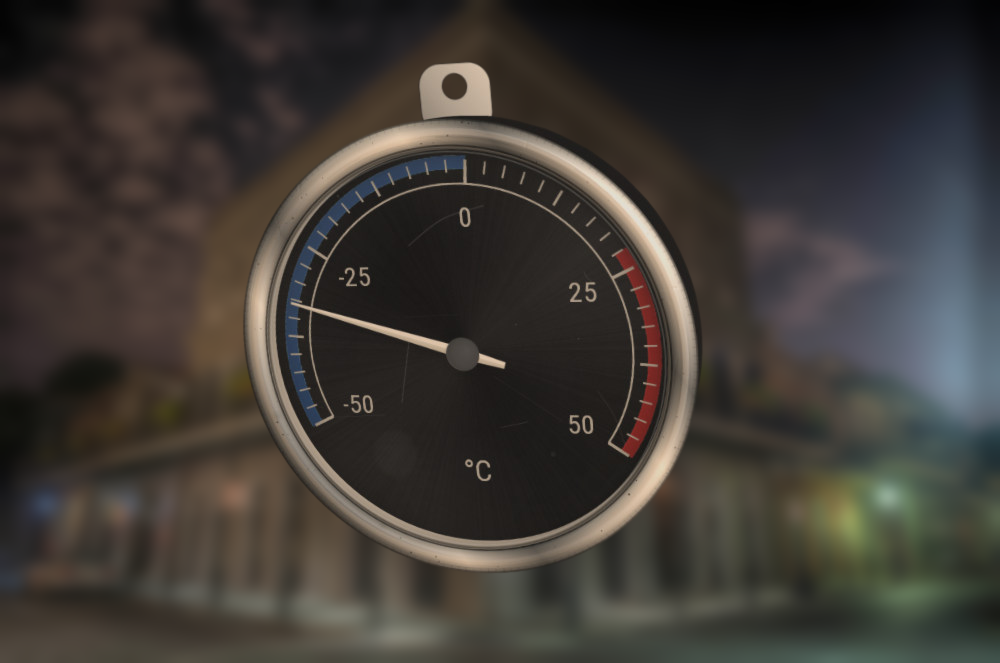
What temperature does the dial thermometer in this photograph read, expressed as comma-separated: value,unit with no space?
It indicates -32.5,°C
